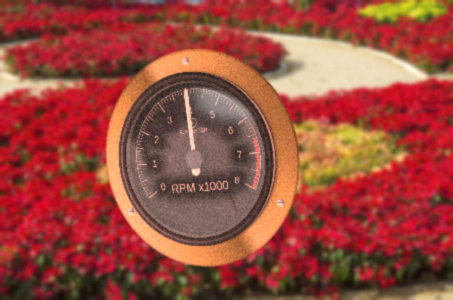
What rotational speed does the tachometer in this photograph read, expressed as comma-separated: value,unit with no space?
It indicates 4000,rpm
